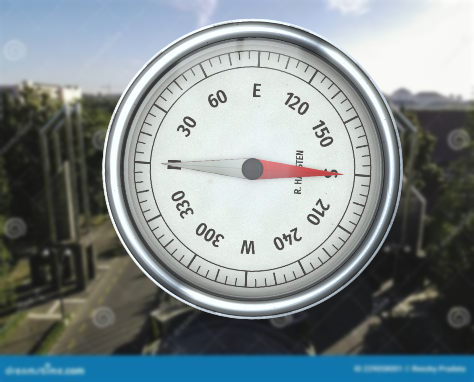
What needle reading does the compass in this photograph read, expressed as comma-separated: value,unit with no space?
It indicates 180,°
